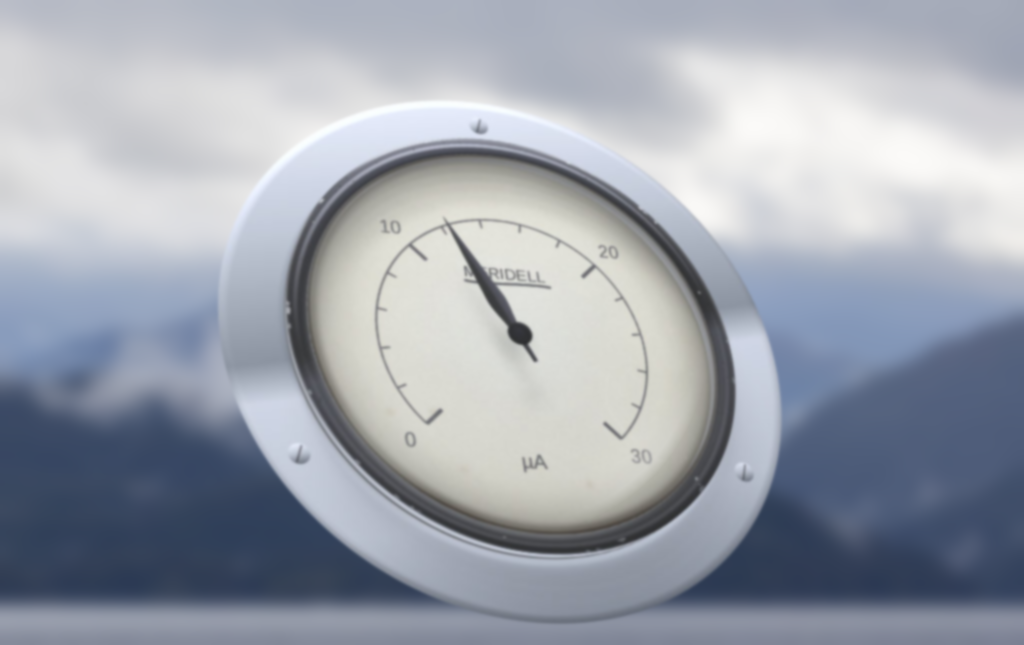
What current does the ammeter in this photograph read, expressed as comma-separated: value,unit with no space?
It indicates 12,µA
